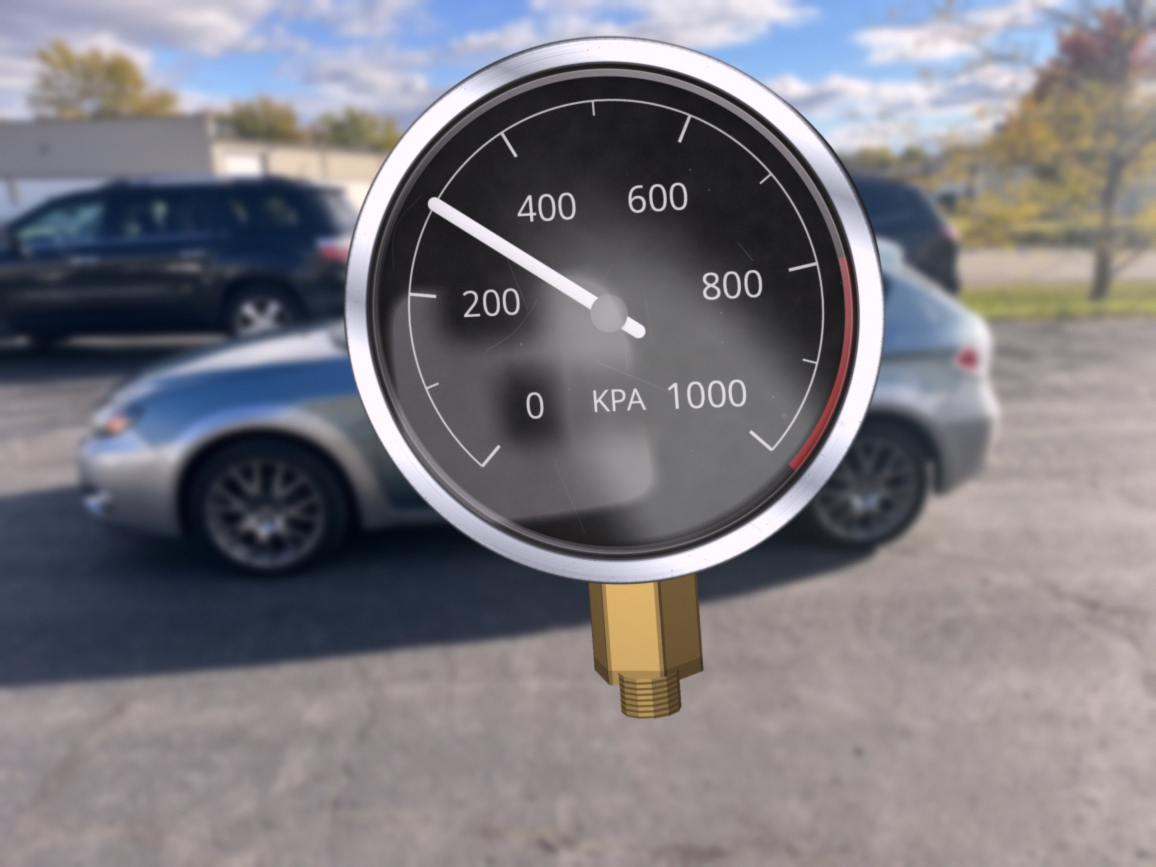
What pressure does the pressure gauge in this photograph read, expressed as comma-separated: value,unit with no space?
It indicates 300,kPa
